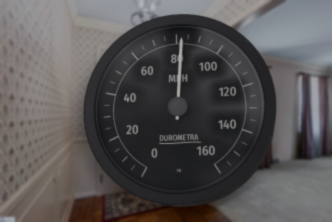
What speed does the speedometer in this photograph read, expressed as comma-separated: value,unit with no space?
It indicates 82.5,mph
